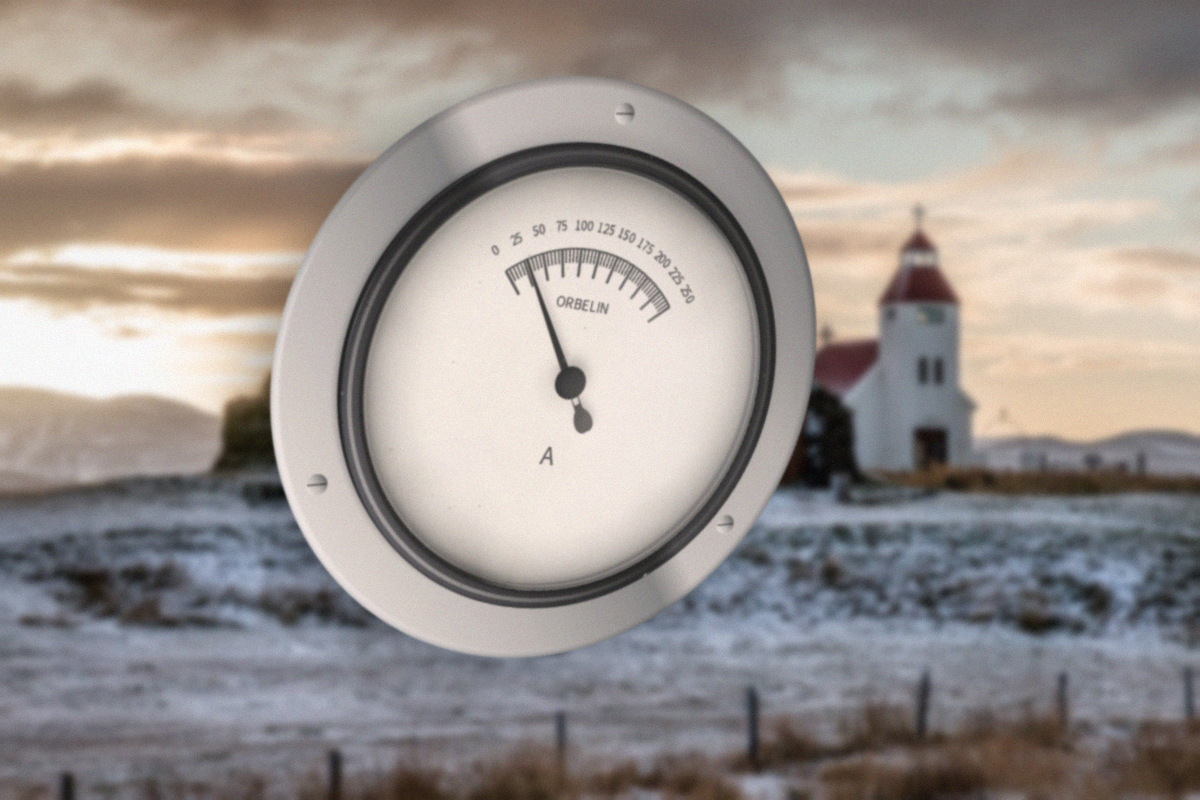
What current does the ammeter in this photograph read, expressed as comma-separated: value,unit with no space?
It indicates 25,A
